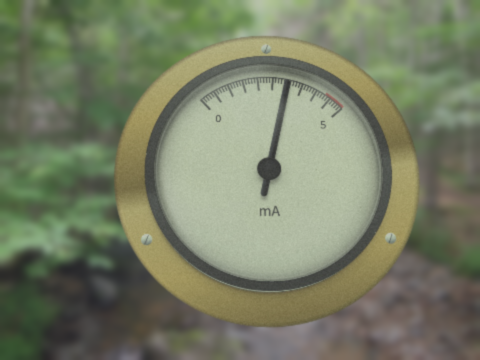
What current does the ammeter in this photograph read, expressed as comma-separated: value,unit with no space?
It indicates 3,mA
